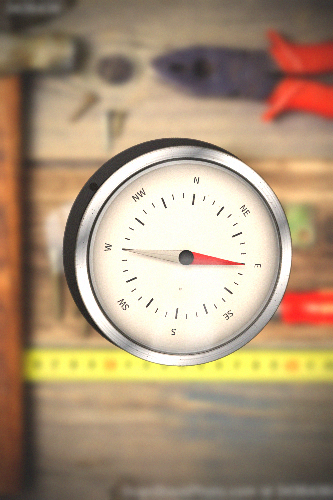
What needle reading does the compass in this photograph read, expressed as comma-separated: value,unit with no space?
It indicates 90,°
